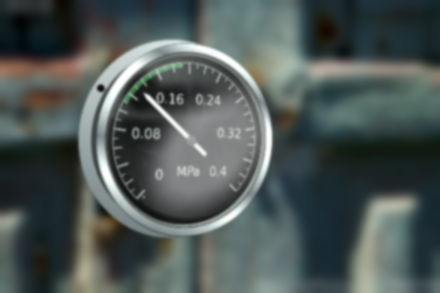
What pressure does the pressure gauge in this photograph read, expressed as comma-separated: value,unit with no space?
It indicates 0.13,MPa
